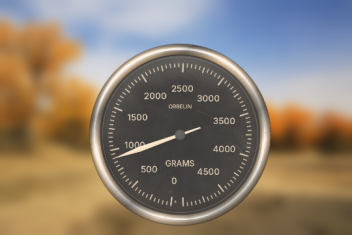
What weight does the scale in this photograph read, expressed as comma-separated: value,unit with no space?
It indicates 900,g
